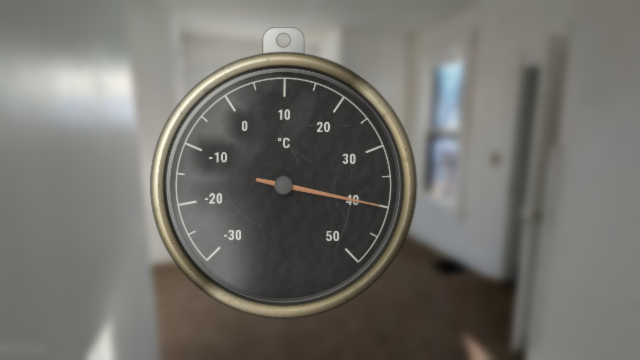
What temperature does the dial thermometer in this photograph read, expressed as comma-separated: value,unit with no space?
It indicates 40,°C
